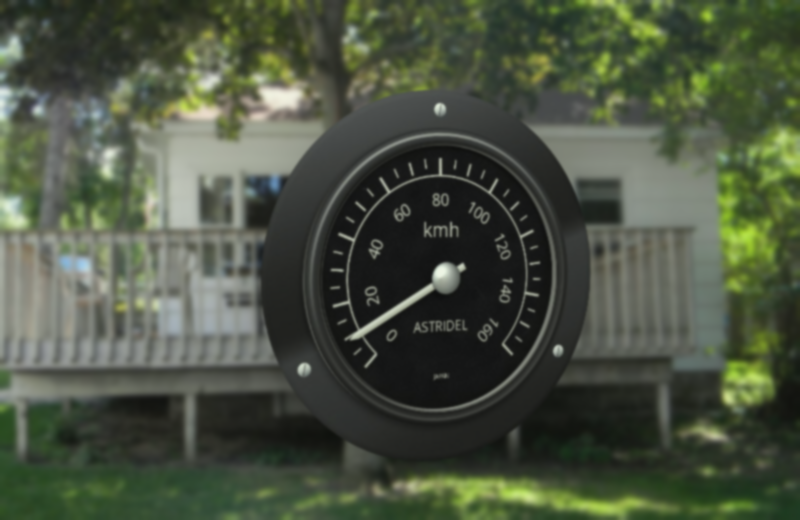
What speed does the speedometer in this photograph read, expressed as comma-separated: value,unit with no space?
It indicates 10,km/h
